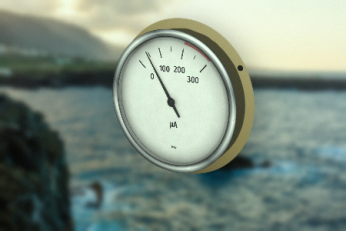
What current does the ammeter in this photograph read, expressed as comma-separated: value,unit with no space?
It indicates 50,µA
